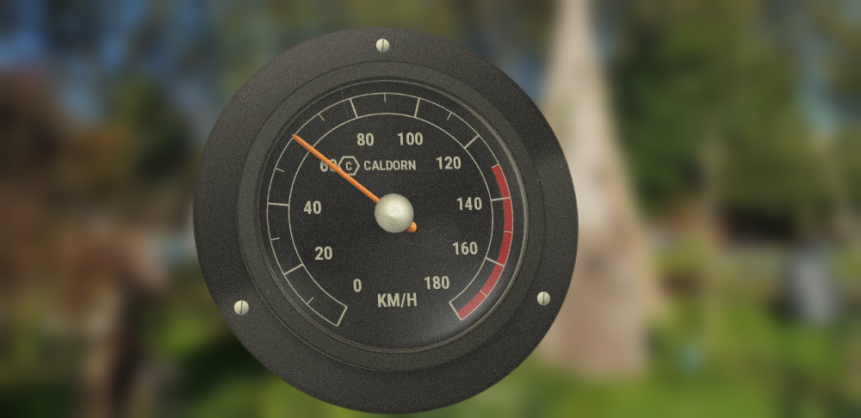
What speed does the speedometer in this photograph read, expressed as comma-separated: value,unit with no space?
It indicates 60,km/h
